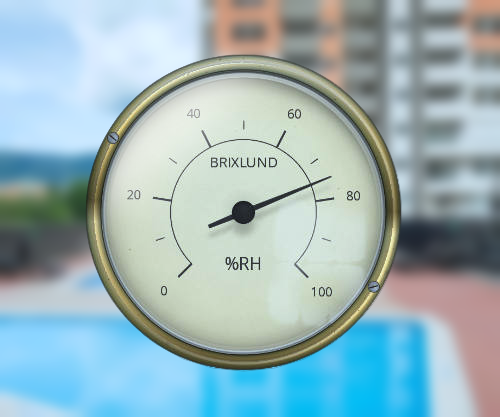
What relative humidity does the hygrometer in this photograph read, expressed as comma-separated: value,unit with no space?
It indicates 75,%
